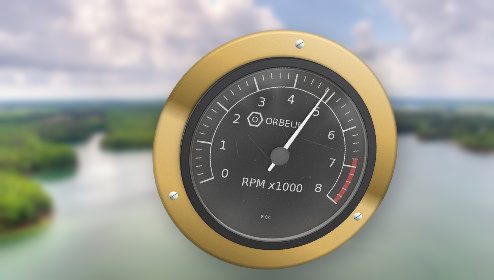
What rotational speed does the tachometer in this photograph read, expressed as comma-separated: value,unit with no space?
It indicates 4800,rpm
